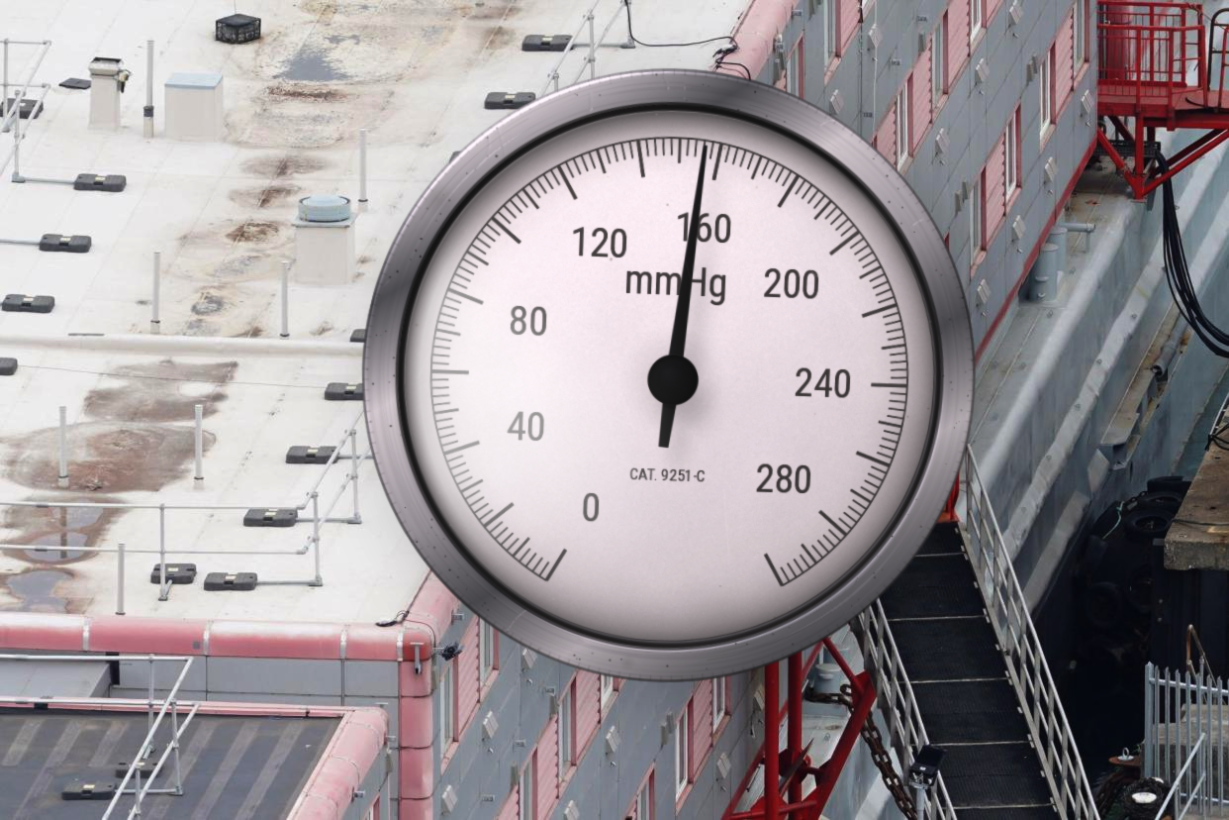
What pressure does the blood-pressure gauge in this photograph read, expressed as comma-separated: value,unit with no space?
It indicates 156,mmHg
